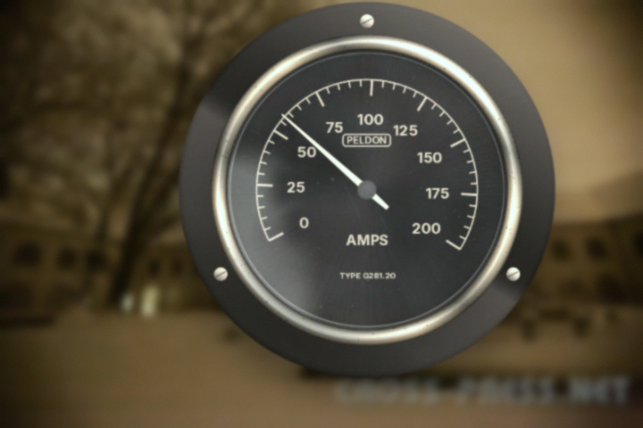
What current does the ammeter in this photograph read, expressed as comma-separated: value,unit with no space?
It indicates 57.5,A
